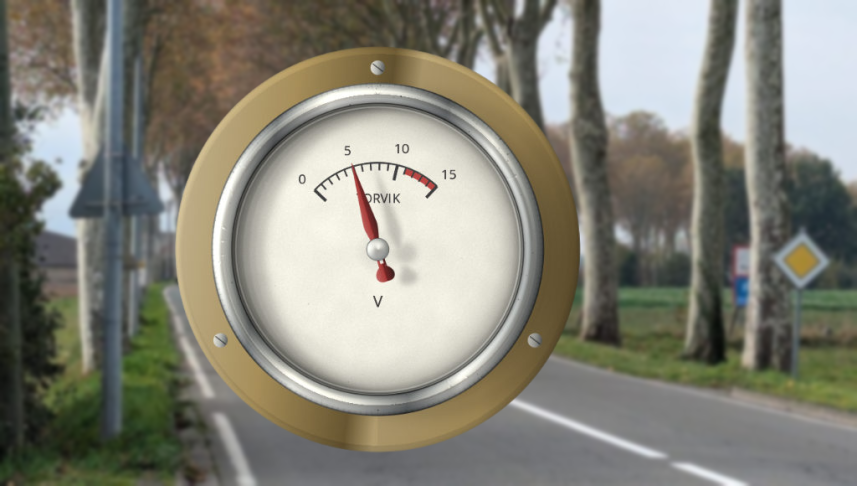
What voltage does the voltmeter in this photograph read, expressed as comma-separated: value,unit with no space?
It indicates 5,V
